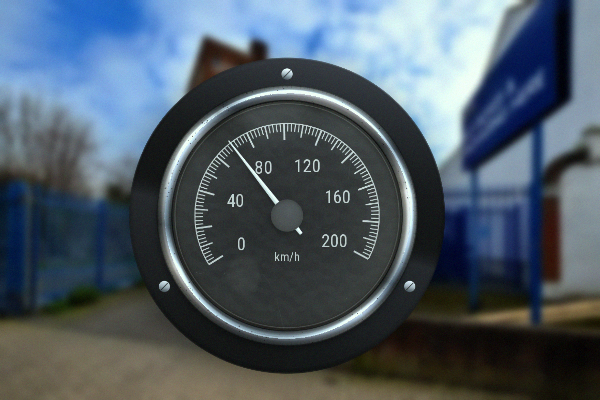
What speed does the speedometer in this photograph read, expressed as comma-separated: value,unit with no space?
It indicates 70,km/h
